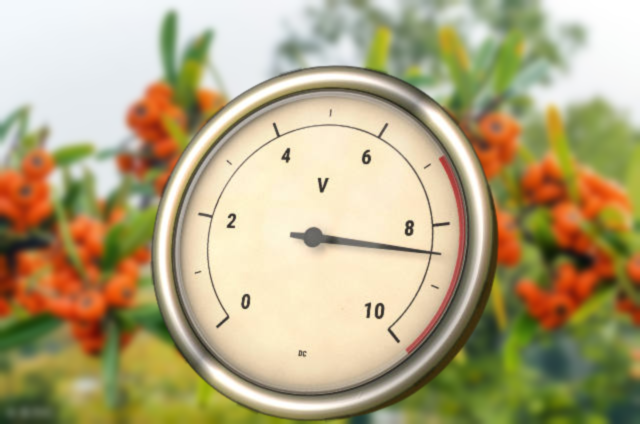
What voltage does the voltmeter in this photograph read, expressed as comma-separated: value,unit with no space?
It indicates 8.5,V
